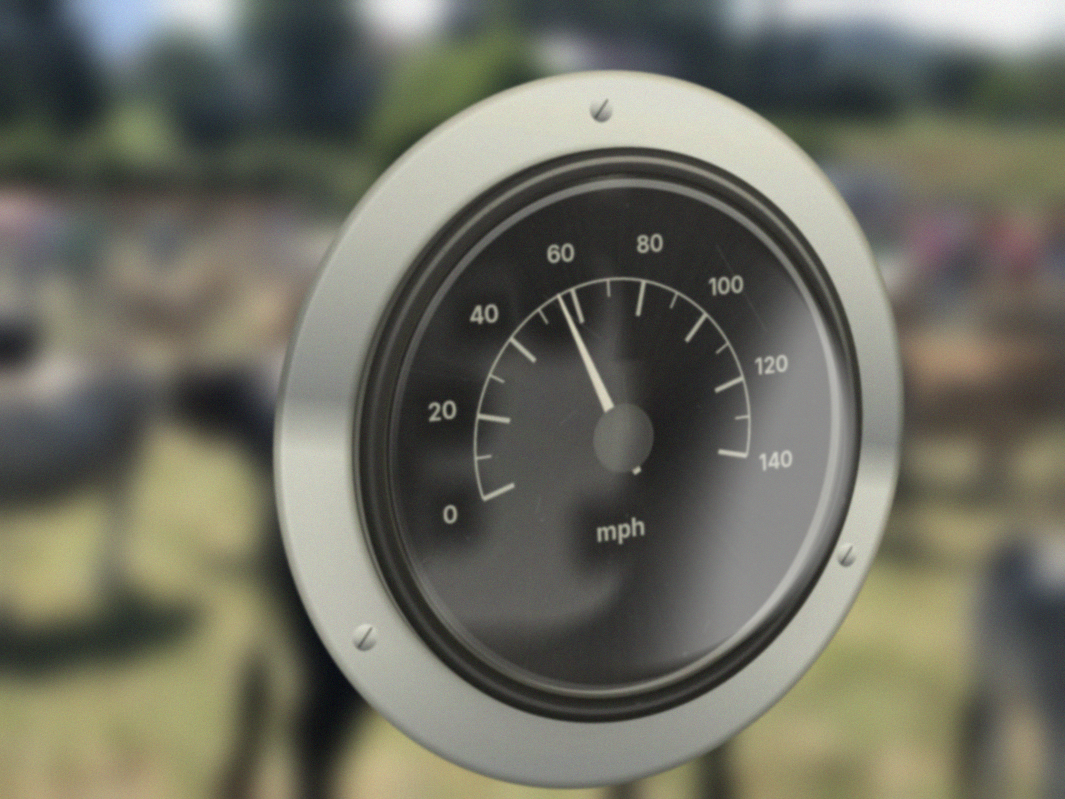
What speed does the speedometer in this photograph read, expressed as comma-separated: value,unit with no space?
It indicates 55,mph
